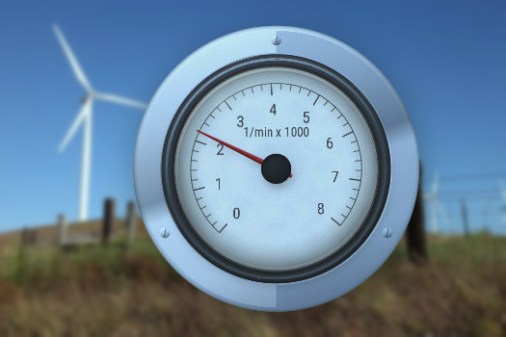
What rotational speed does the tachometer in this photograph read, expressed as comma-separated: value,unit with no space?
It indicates 2200,rpm
